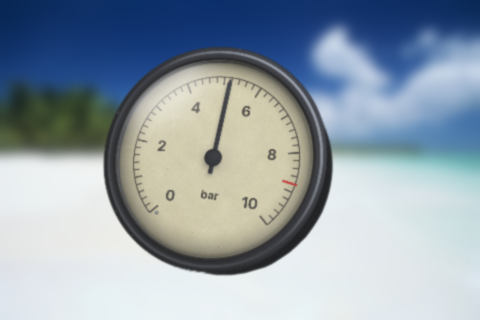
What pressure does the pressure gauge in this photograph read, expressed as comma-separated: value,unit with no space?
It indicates 5.2,bar
